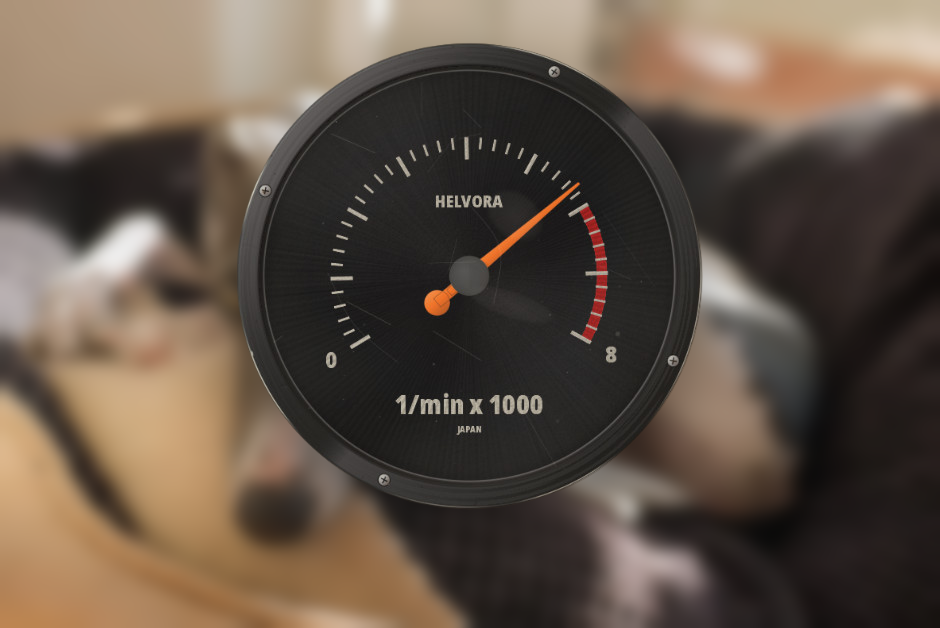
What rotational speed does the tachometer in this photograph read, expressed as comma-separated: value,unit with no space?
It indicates 5700,rpm
